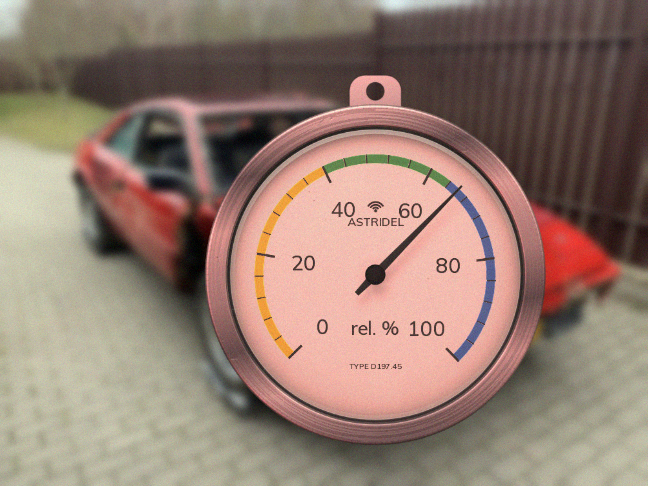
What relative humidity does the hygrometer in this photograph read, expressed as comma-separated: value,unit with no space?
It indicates 66,%
